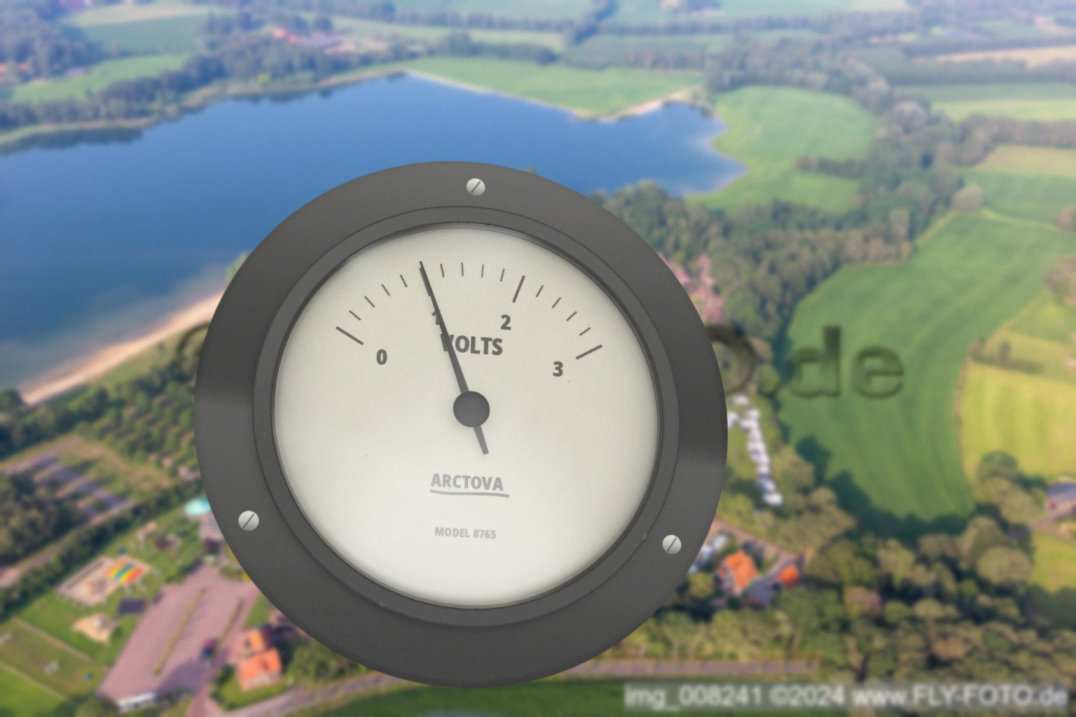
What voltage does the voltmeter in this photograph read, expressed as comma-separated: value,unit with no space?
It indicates 1,V
